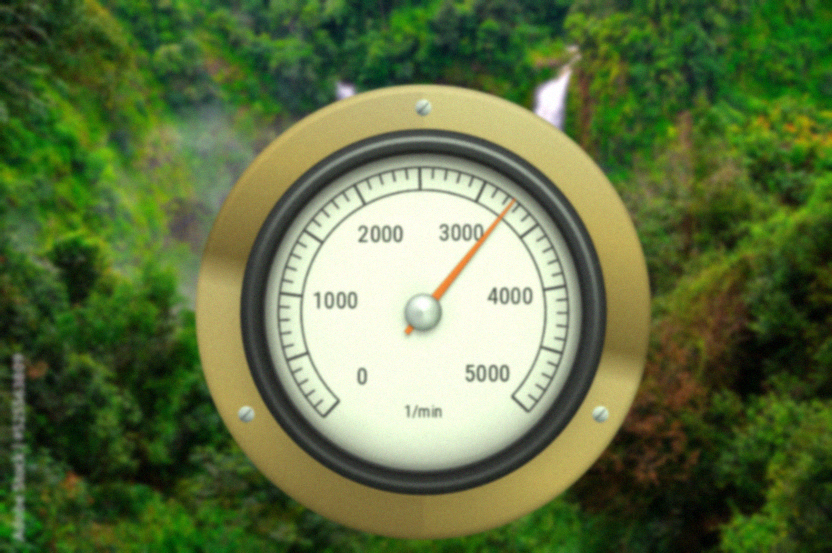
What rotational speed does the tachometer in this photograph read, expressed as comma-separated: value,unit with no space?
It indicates 3250,rpm
